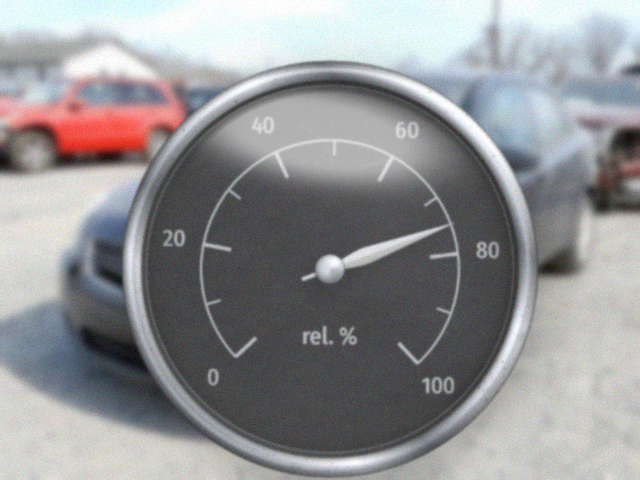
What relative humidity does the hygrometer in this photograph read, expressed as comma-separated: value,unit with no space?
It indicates 75,%
